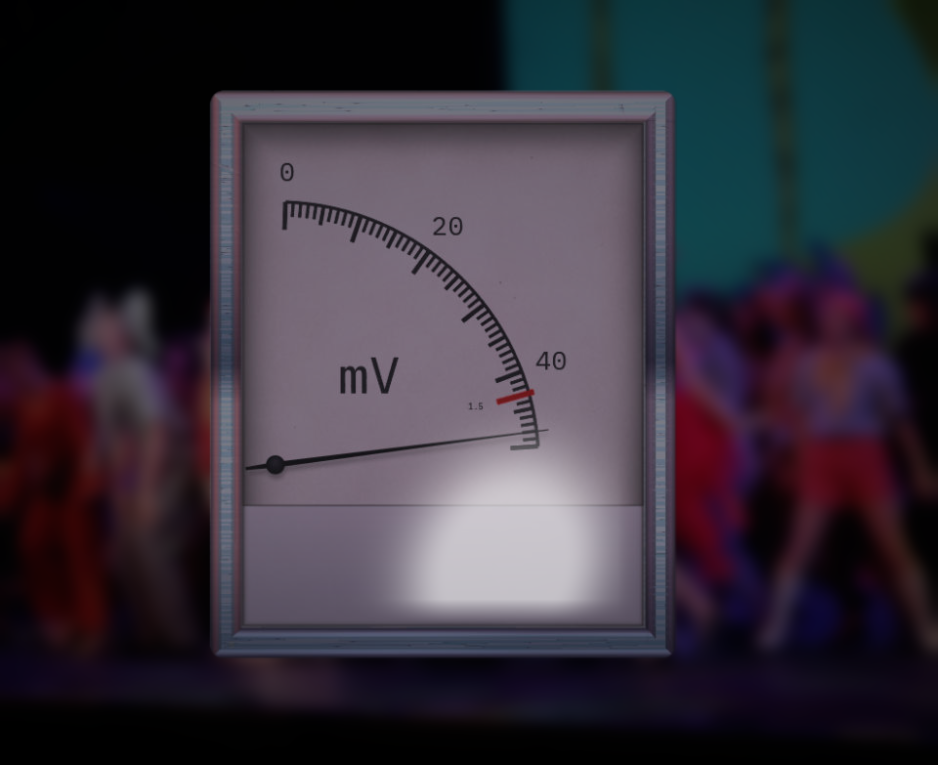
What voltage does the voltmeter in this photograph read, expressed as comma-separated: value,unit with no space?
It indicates 48,mV
